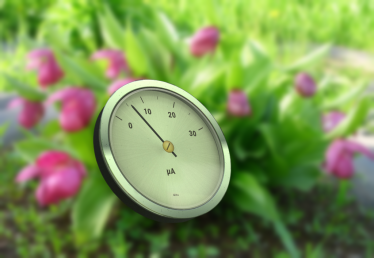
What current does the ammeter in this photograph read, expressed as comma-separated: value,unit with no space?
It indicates 5,µA
